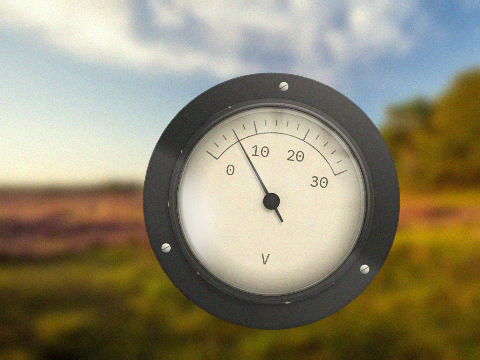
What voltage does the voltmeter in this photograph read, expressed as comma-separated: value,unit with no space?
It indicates 6,V
